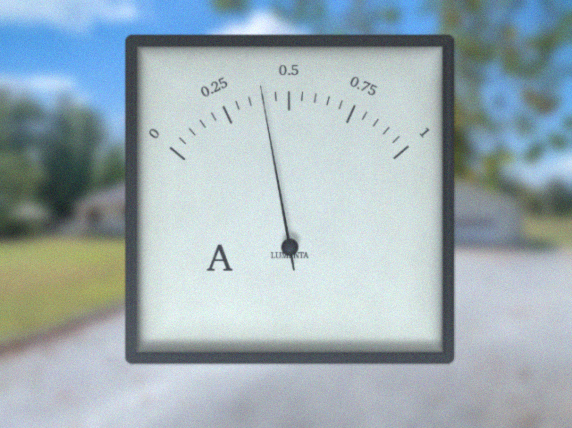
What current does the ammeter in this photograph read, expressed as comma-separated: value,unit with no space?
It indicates 0.4,A
